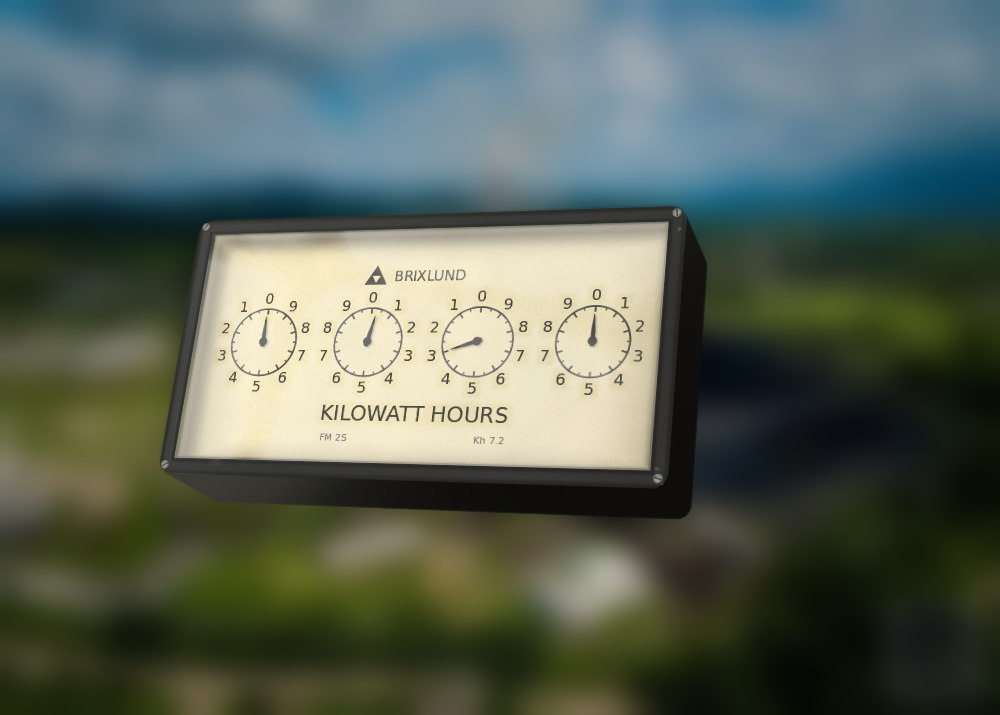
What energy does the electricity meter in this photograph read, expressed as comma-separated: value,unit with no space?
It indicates 30,kWh
